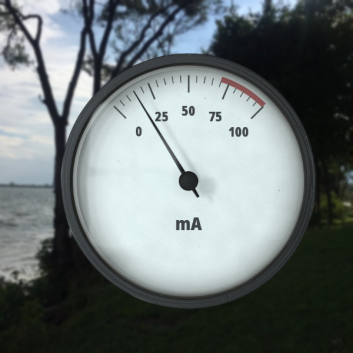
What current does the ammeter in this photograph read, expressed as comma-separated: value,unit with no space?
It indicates 15,mA
